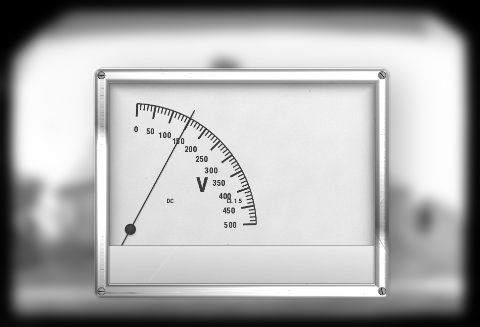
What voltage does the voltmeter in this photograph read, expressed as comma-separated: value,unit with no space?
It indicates 150,V
